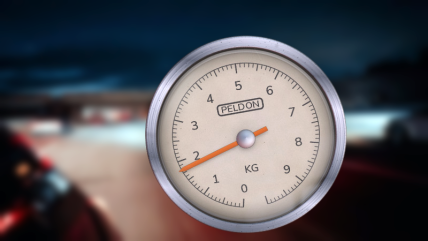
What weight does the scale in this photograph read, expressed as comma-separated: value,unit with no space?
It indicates 1.8,kg
